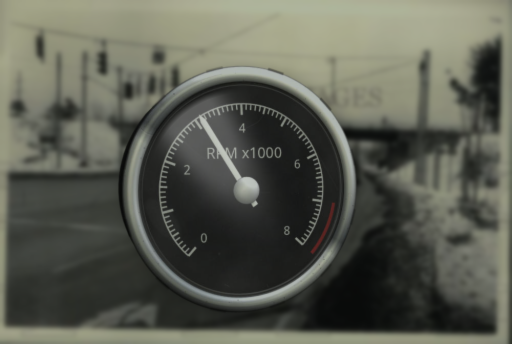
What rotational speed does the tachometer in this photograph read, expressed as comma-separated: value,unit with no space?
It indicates 3100,rpm
